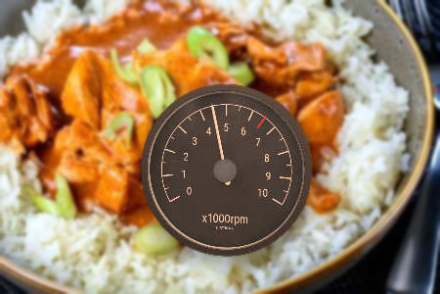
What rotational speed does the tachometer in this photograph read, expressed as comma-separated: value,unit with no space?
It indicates 4500,rpm
